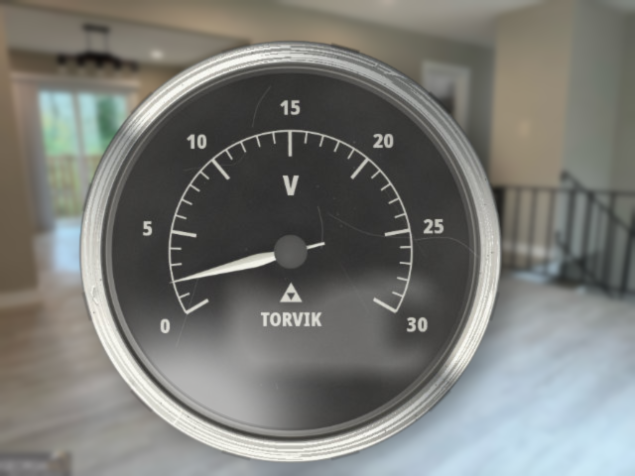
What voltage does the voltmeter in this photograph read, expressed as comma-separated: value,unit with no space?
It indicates 2,V
